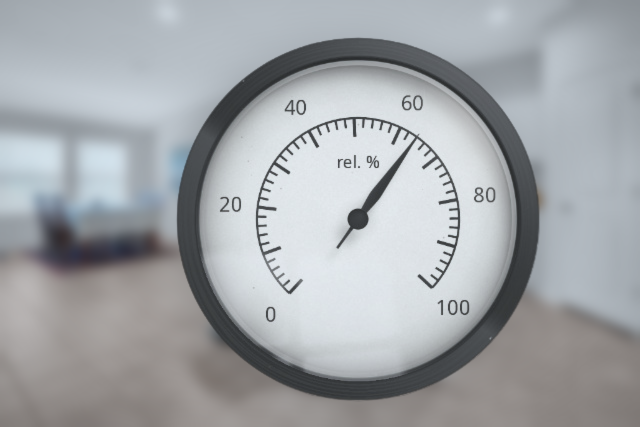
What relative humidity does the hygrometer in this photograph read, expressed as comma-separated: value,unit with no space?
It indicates 64,%
